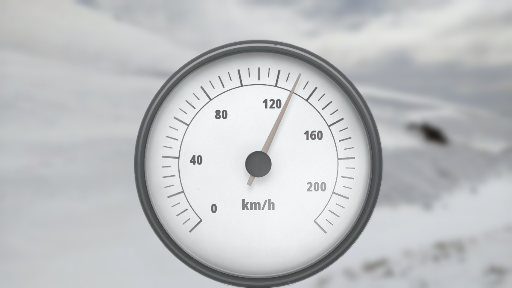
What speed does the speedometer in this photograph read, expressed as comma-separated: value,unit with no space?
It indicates 130,km/h
